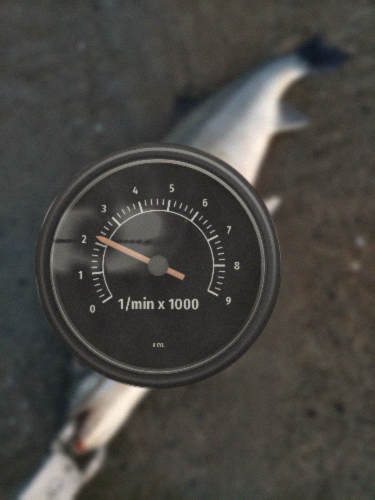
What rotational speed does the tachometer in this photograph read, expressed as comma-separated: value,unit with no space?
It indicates 2200,rpm
